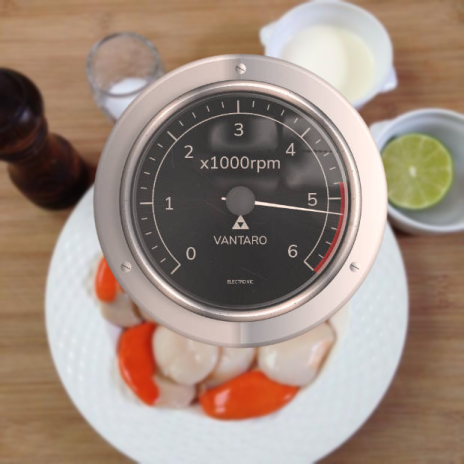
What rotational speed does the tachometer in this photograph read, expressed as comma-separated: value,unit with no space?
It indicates 5200,rpm
